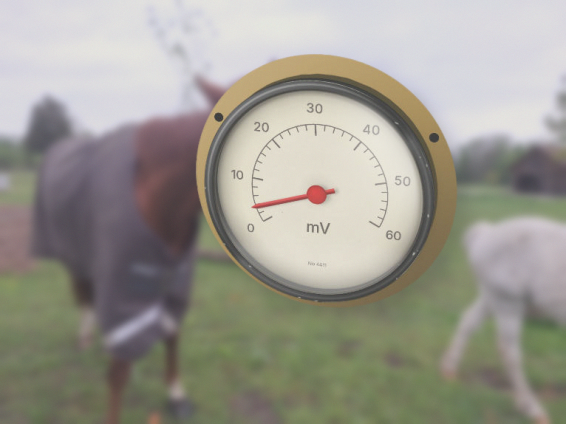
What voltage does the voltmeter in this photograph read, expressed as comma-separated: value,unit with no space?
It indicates 4,mV
